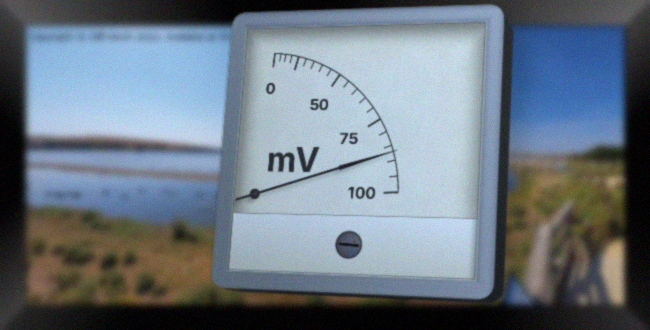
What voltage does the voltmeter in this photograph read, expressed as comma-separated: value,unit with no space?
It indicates 87.5,mV
